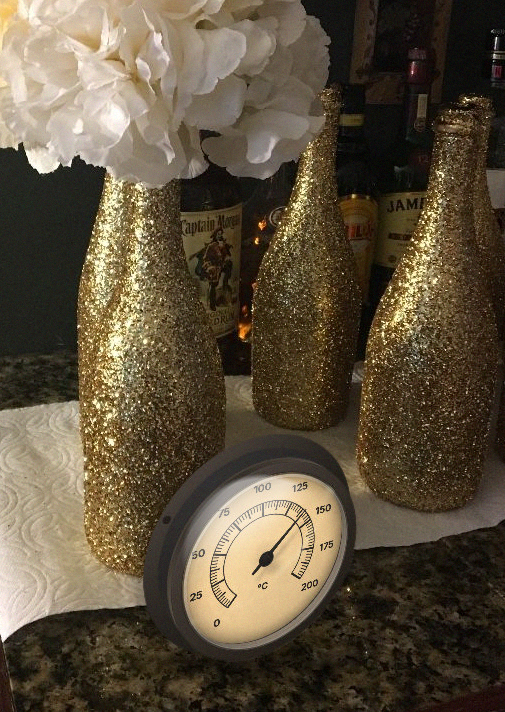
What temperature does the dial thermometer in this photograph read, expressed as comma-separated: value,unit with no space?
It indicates 137.5,°C
